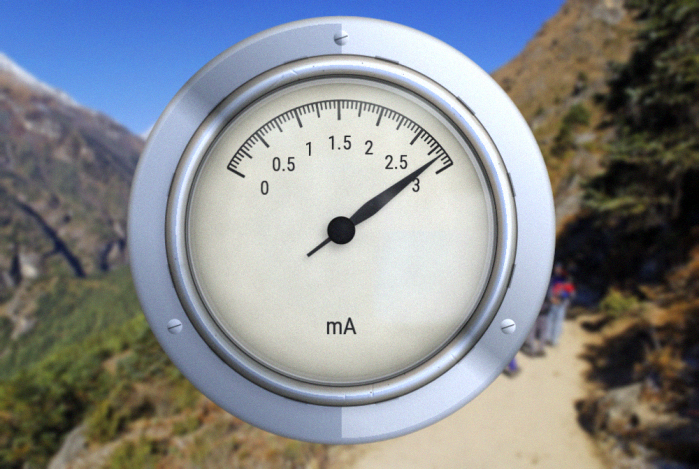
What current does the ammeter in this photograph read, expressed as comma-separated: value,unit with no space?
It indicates 2.85,mA
